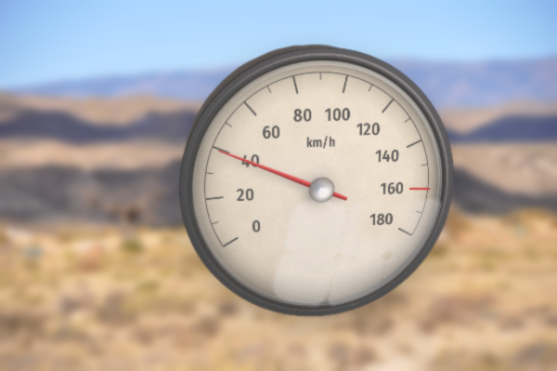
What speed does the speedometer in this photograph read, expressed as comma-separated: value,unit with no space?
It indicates 40,km/h
